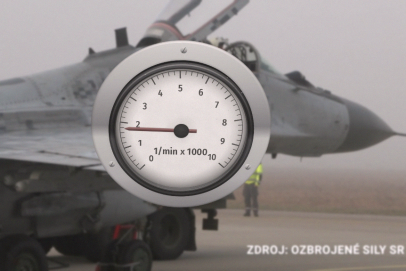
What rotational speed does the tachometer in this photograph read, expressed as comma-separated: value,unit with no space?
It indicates 1800,rpm
